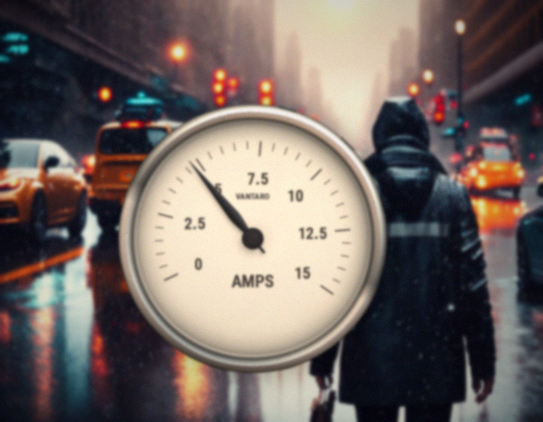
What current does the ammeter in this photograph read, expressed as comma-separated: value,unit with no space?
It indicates 4.75,A
